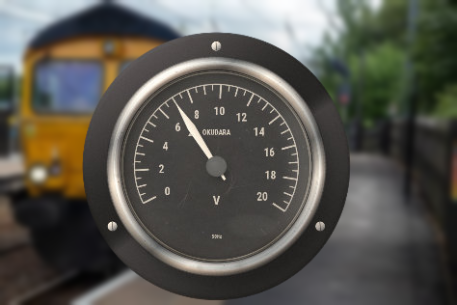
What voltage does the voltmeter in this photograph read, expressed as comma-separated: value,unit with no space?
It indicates 7,V
